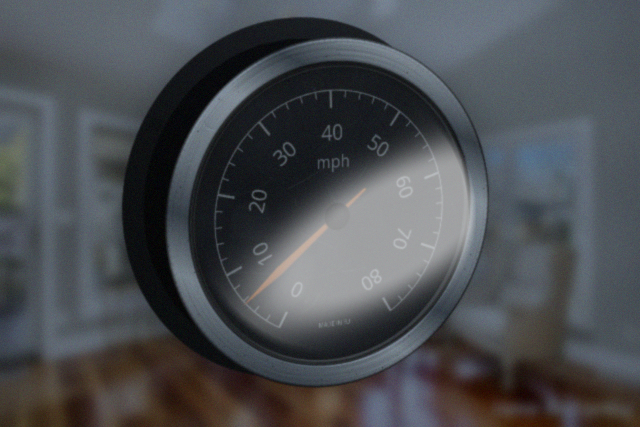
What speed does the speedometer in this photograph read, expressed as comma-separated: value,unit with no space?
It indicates 6,mph
